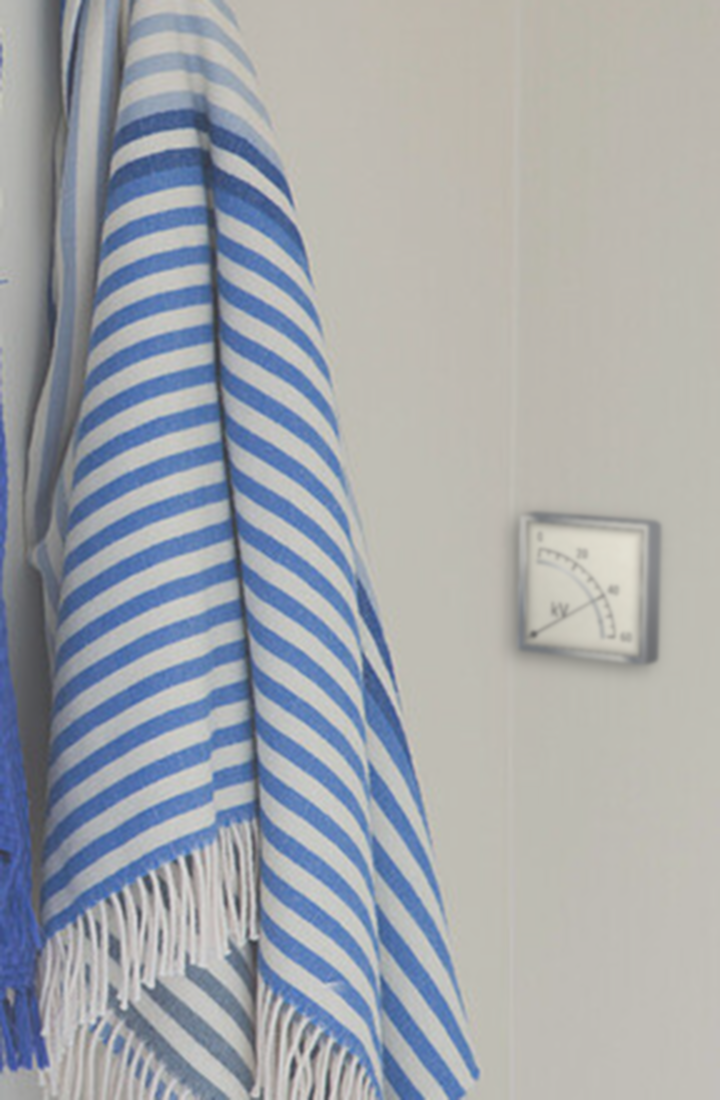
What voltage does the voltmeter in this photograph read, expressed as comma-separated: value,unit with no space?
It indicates 40,kV
